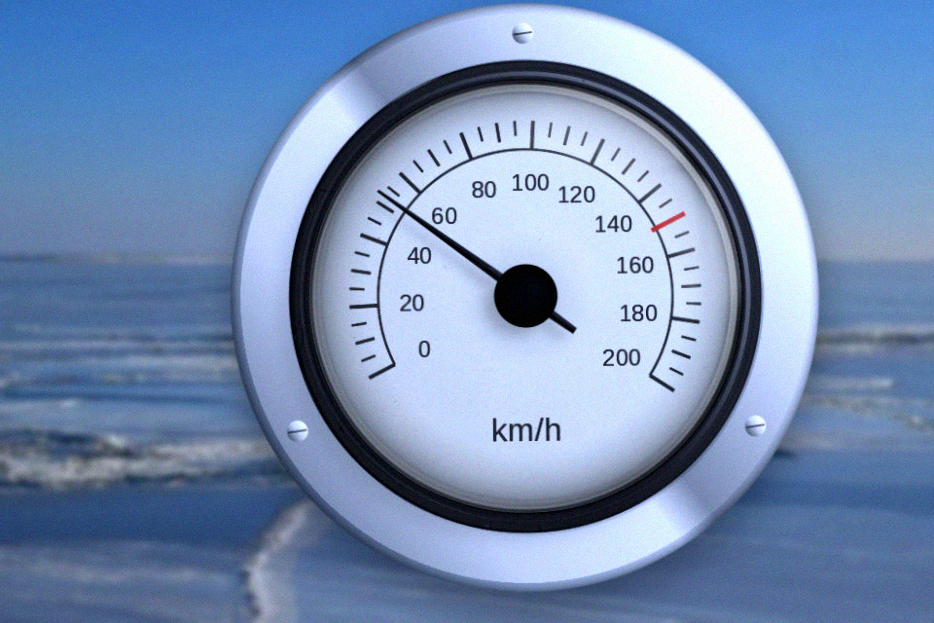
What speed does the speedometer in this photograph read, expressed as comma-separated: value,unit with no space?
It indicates 52.5,km/h
